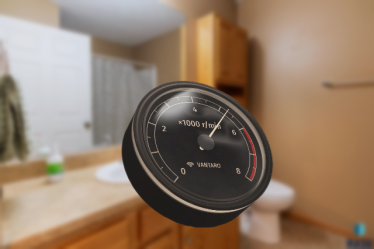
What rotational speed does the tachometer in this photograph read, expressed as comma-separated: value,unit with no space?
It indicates 5250,rpm
